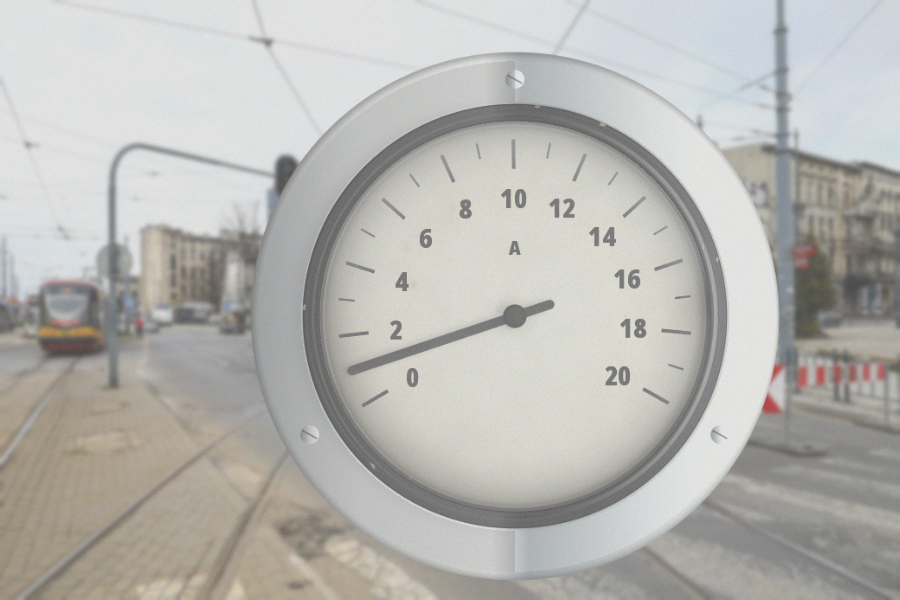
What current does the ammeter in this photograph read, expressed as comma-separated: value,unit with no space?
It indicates 1,A
